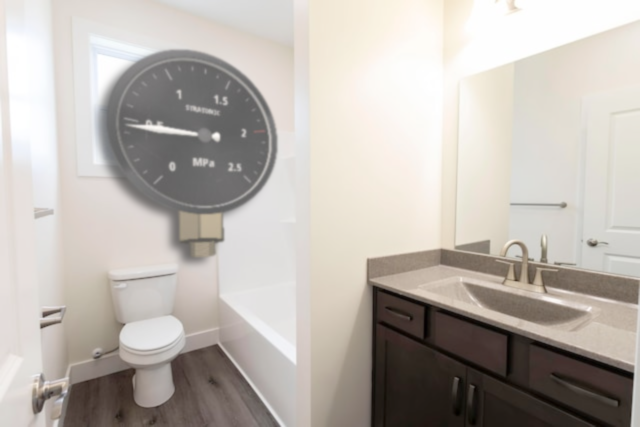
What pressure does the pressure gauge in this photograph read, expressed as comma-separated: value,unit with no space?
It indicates 0.45,MPa
